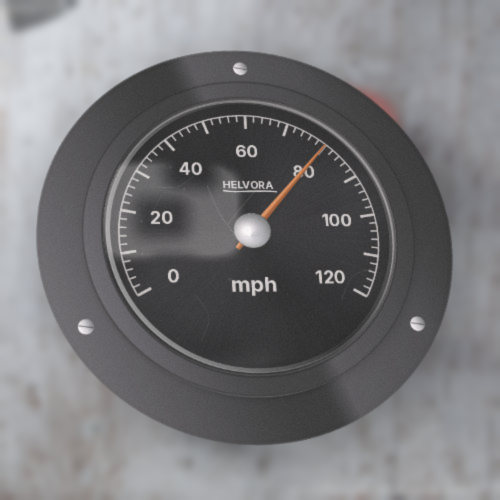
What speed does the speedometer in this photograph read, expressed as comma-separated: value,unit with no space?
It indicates 80,mph
